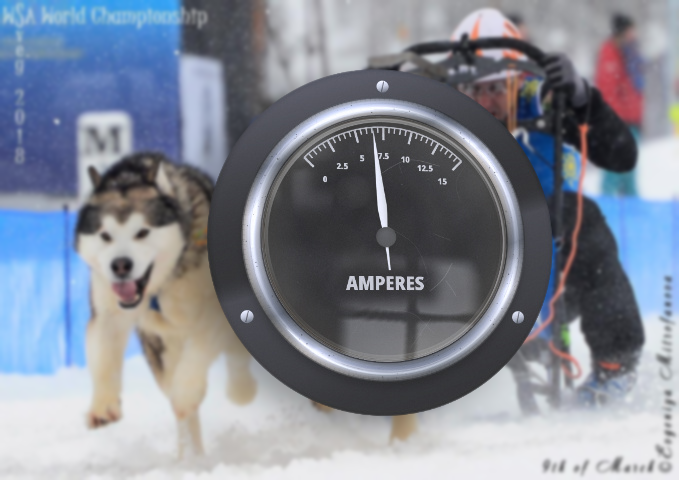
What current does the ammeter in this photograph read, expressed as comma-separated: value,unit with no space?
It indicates 6.5,A
